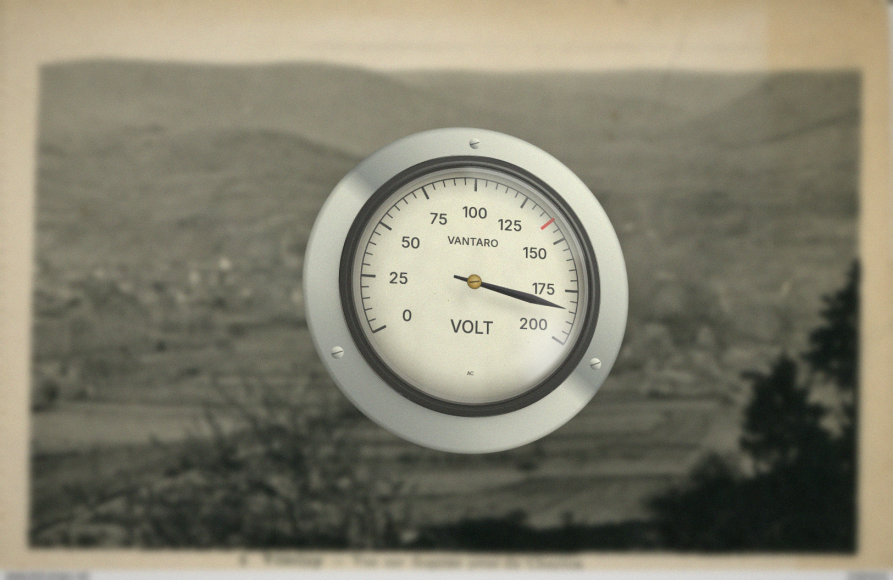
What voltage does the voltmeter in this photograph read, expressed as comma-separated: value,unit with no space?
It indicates 185,V
